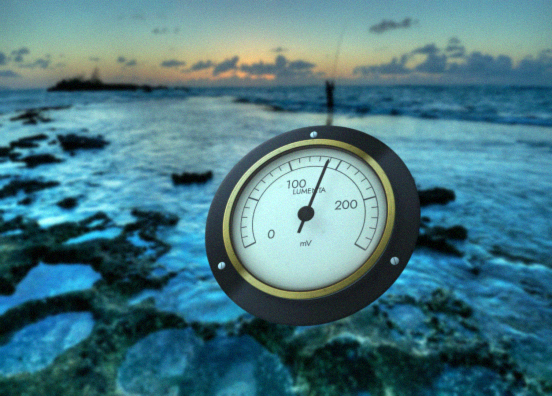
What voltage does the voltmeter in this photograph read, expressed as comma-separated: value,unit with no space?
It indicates 140,mV
